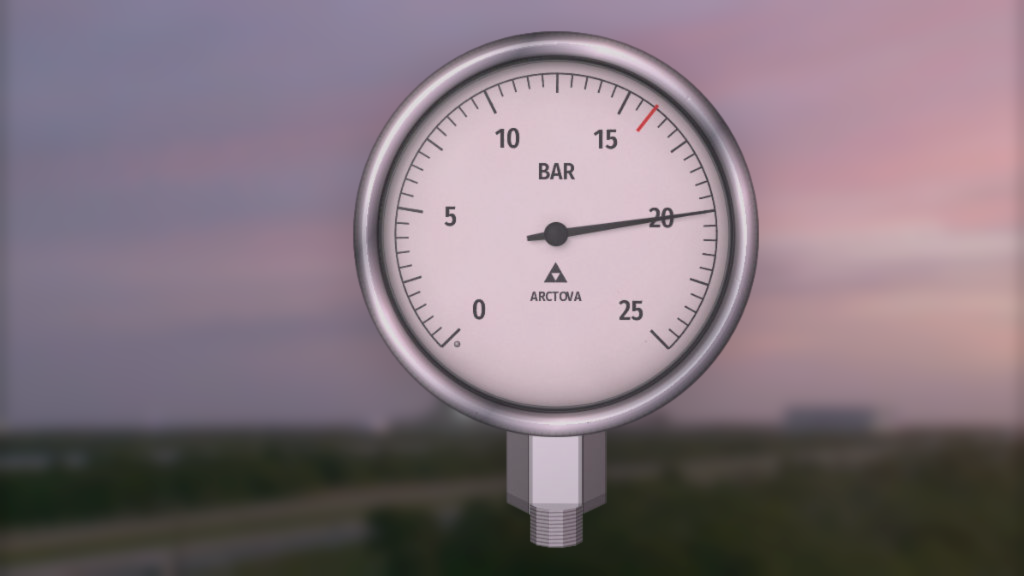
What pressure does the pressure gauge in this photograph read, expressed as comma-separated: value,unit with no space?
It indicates 20,bar
